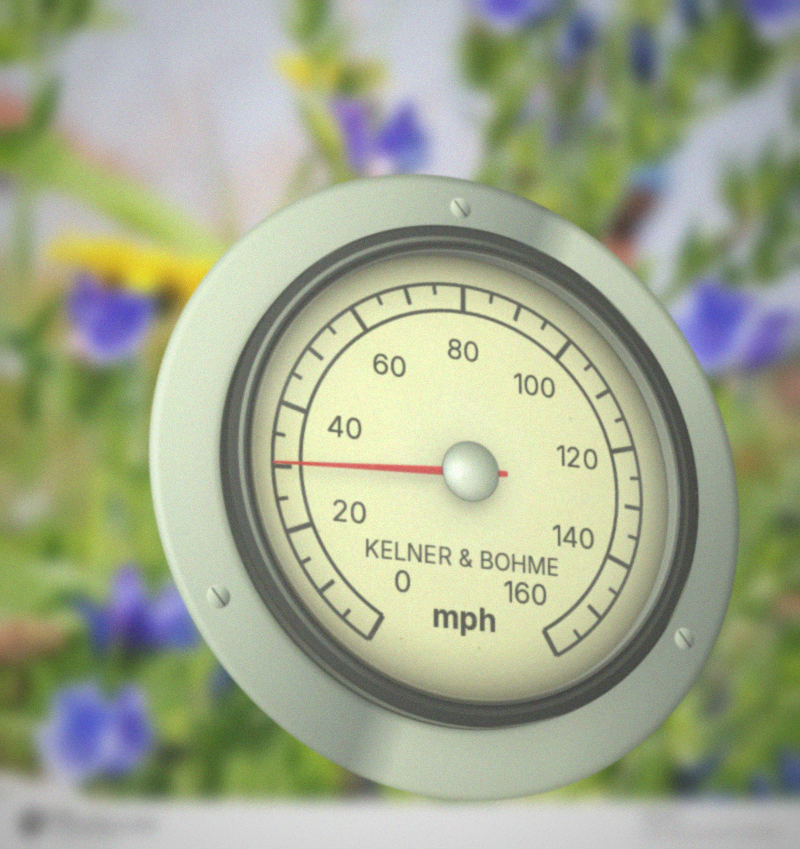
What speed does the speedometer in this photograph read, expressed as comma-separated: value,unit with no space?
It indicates 30,mph
